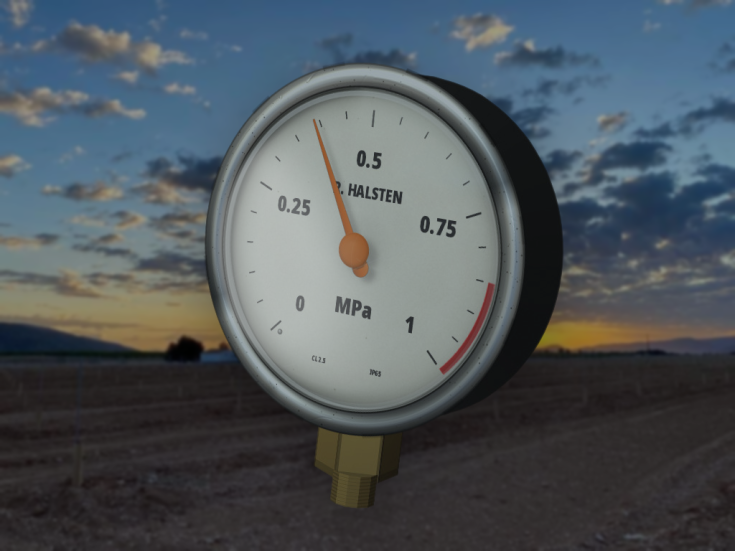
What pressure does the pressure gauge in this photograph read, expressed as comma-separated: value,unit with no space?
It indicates 0.4,MPa
